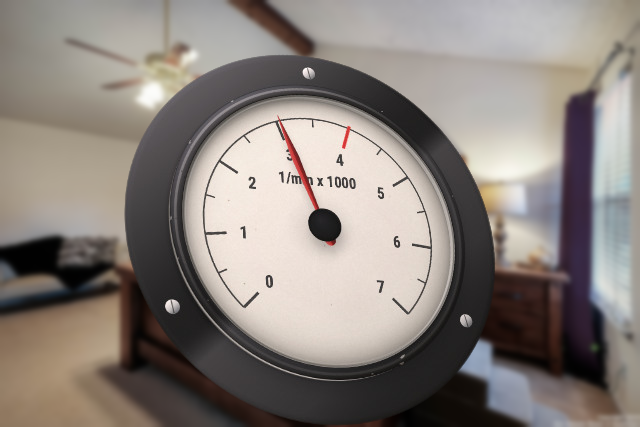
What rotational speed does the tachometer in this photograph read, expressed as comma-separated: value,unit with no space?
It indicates 3000,rpm
